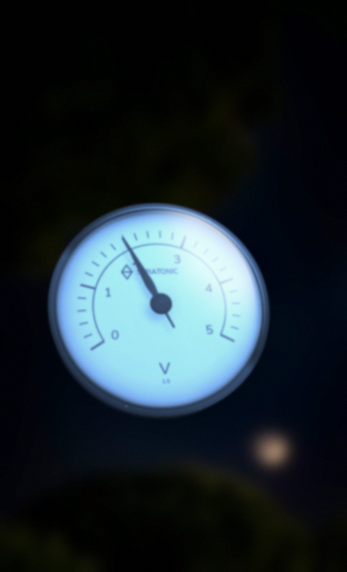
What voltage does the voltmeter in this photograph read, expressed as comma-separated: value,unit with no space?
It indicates 2,V
